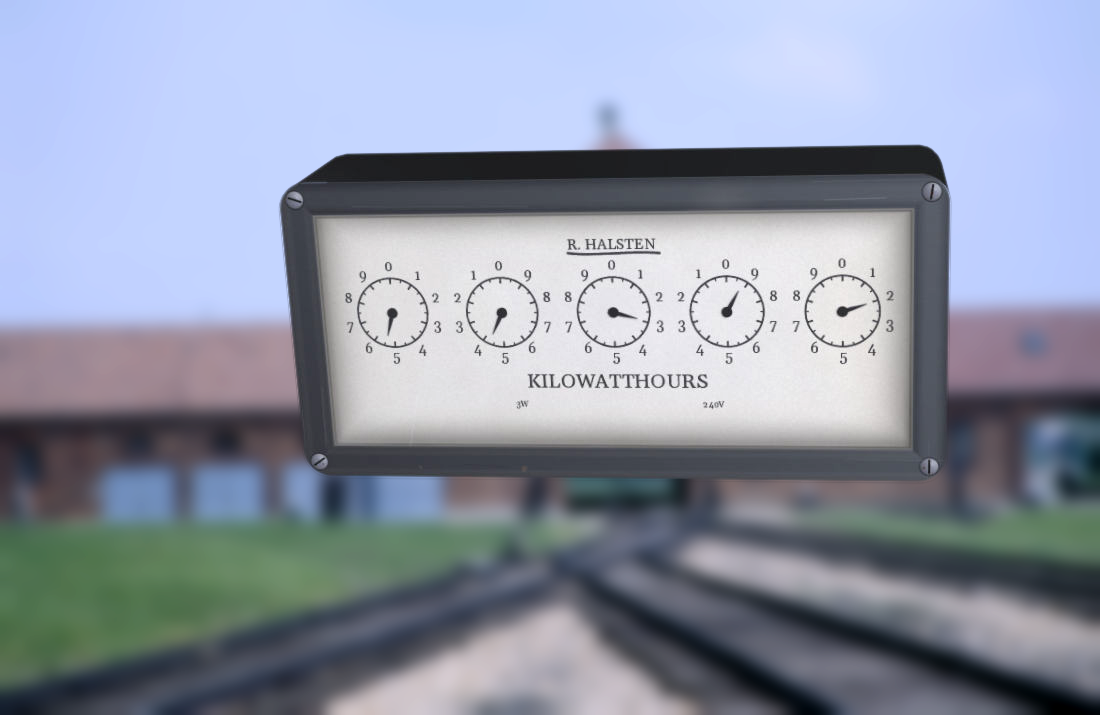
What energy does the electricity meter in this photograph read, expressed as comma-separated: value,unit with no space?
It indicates 54292,kWh
